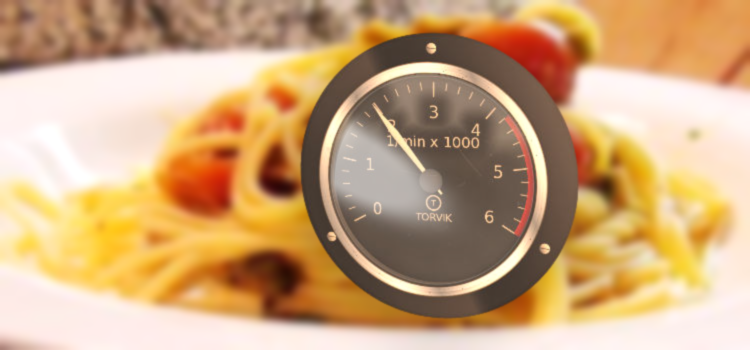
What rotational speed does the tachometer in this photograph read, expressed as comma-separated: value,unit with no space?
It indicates 2000,rpm
